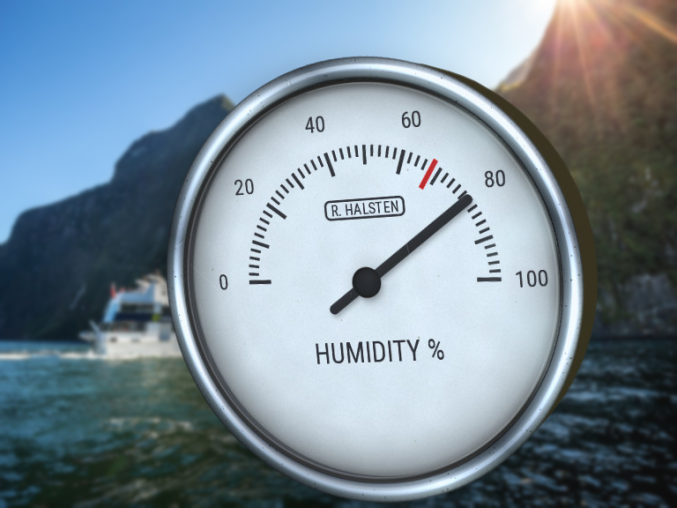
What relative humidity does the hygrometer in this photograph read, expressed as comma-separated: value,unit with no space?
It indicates 80,%
